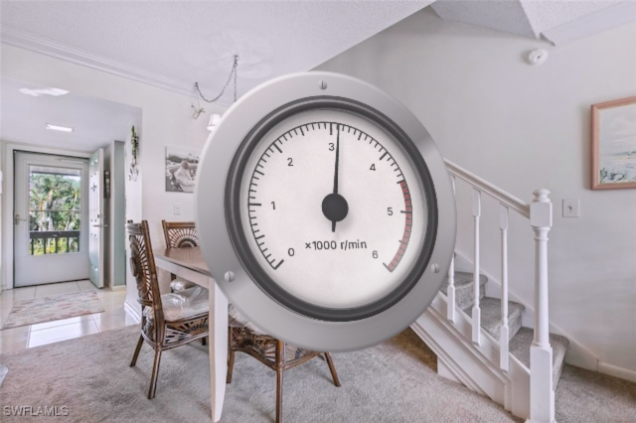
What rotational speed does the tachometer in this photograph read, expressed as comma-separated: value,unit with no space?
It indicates 3100,rpm
